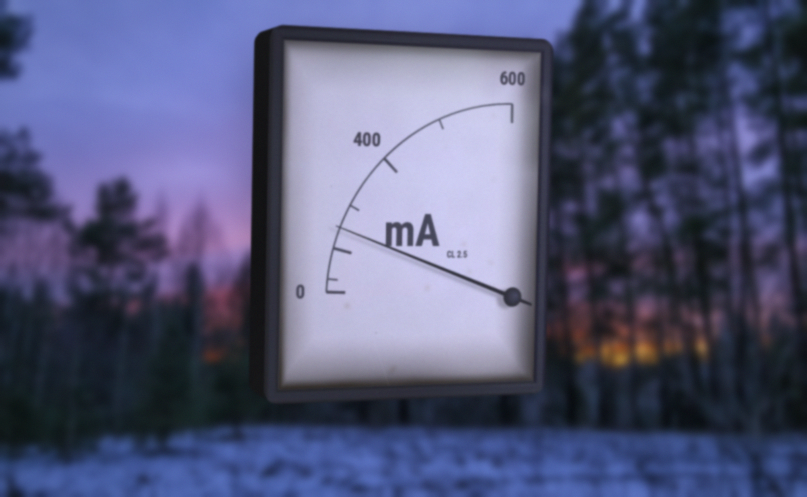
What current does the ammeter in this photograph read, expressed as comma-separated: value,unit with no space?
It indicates 250,mA
